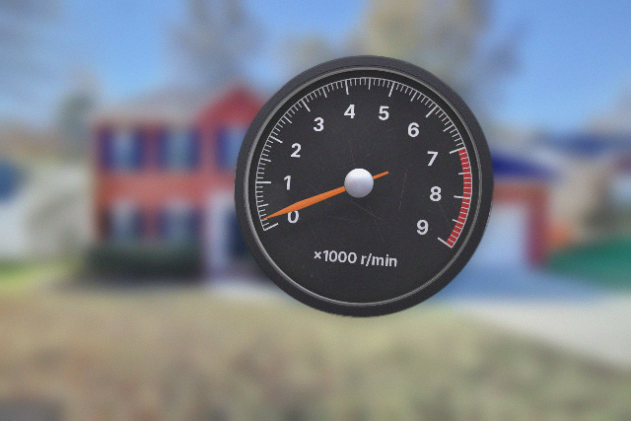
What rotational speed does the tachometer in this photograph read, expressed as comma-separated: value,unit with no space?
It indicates 200,rpm
